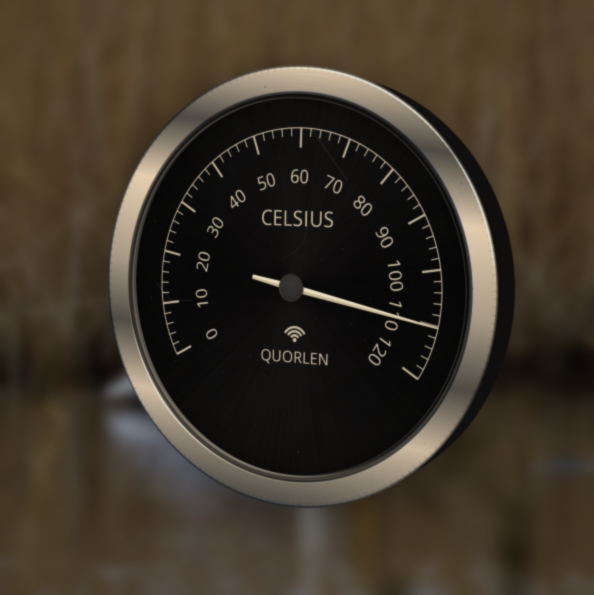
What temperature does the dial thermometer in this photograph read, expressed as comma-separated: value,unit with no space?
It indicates 110,°C
